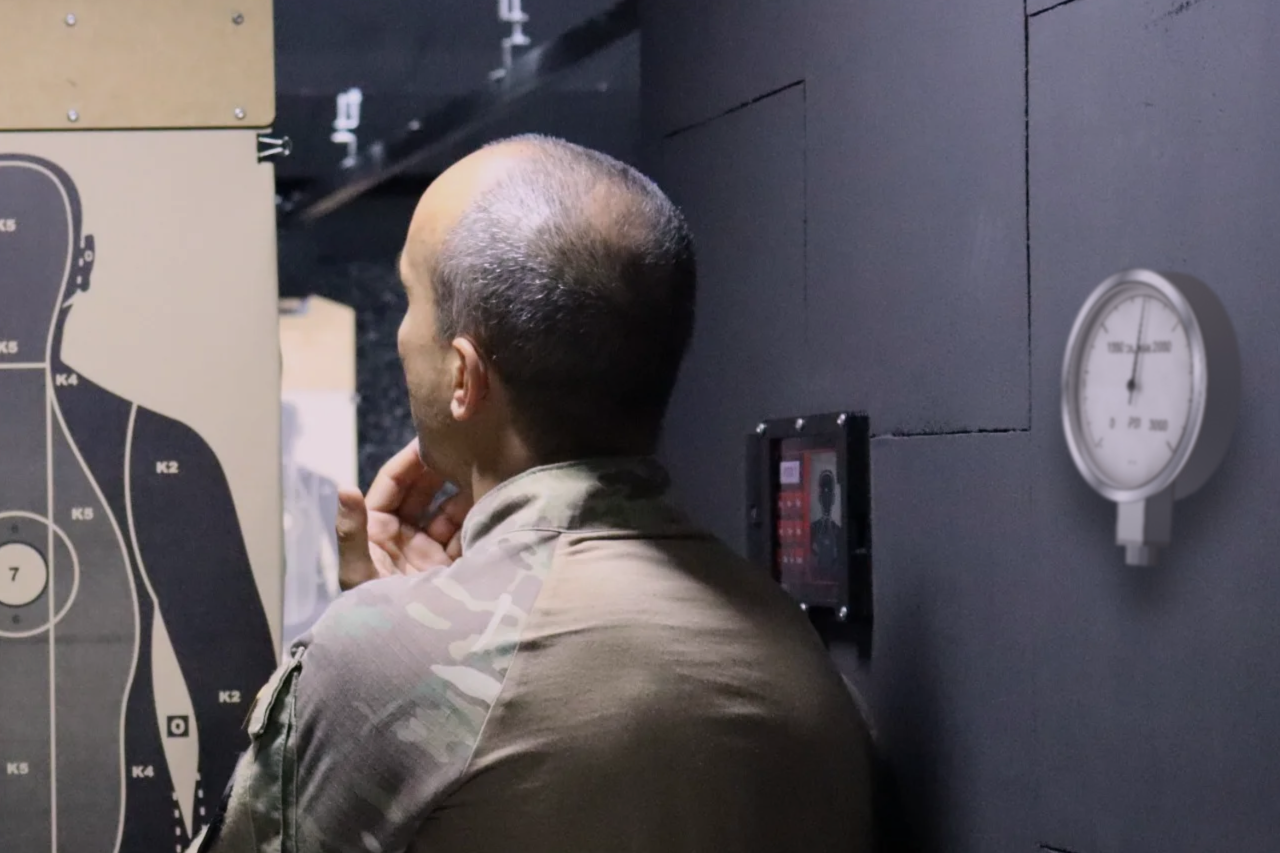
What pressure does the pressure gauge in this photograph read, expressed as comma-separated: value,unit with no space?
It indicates 1600,psi
